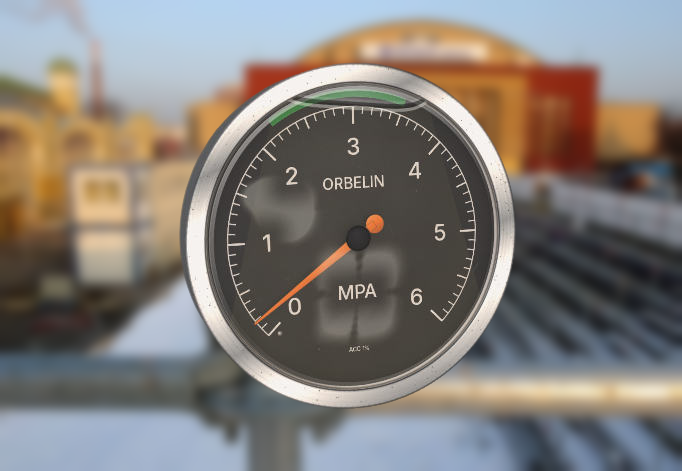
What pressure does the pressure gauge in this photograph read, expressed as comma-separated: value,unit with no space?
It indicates 0.2,MPa
